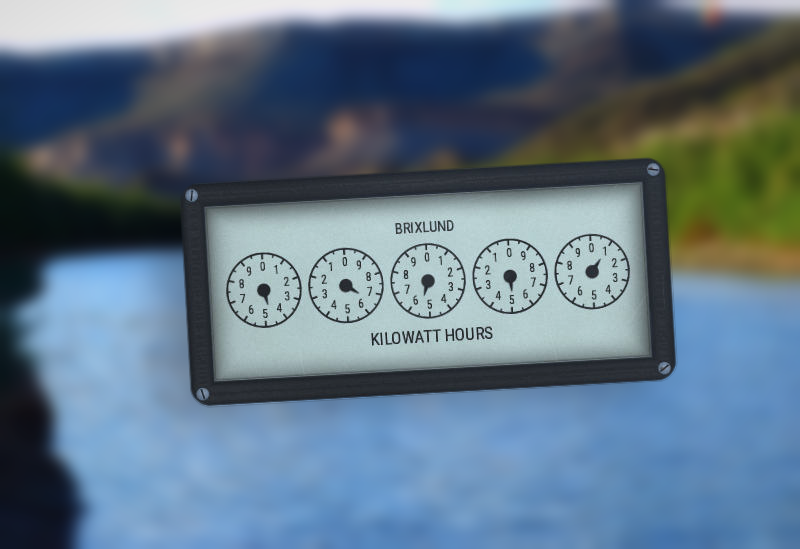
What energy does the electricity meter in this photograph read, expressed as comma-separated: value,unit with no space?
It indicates 46551,kWh
